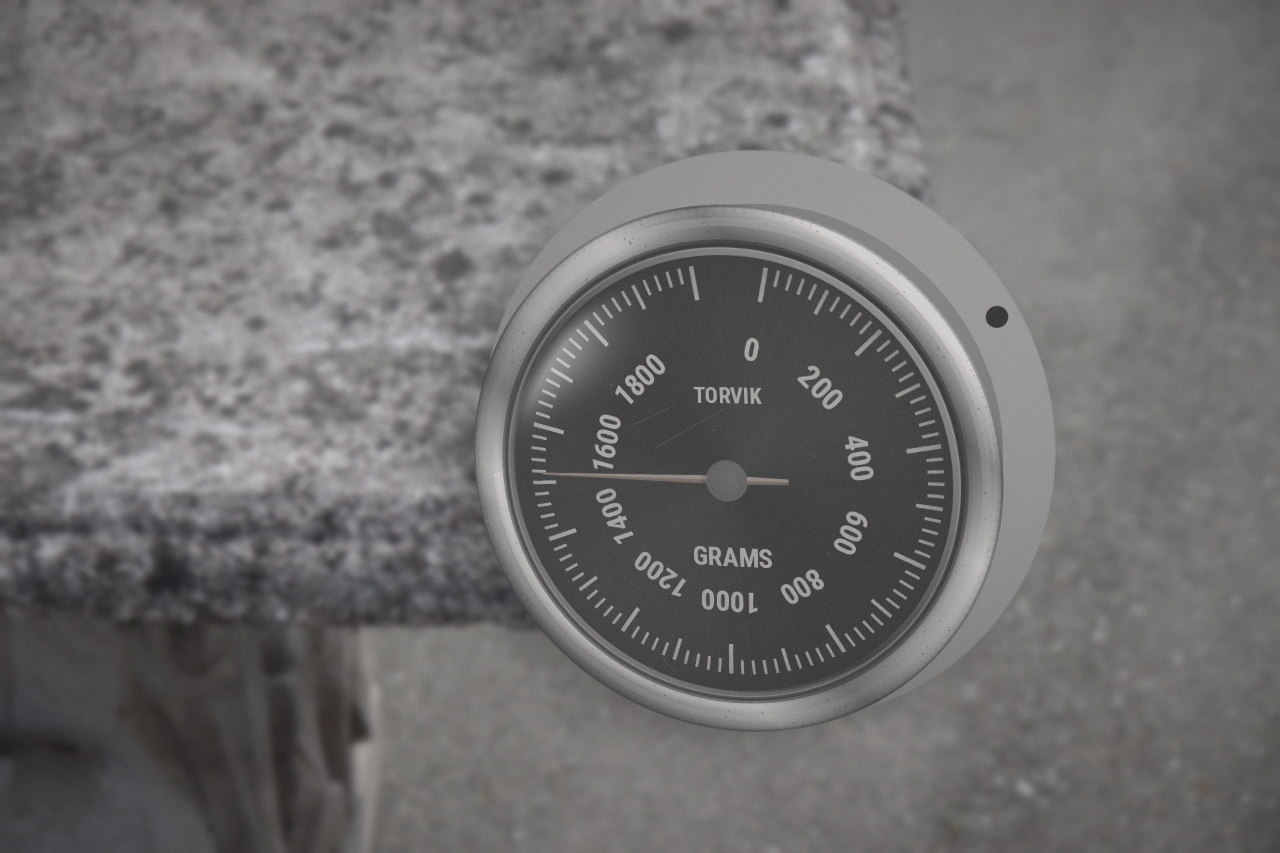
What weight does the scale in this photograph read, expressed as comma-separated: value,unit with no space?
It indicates 1520,g
